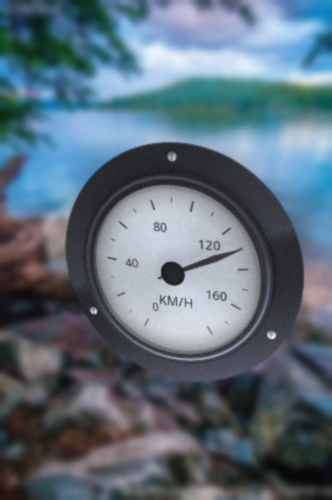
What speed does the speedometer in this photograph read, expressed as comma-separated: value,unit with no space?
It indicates 130,km/h
